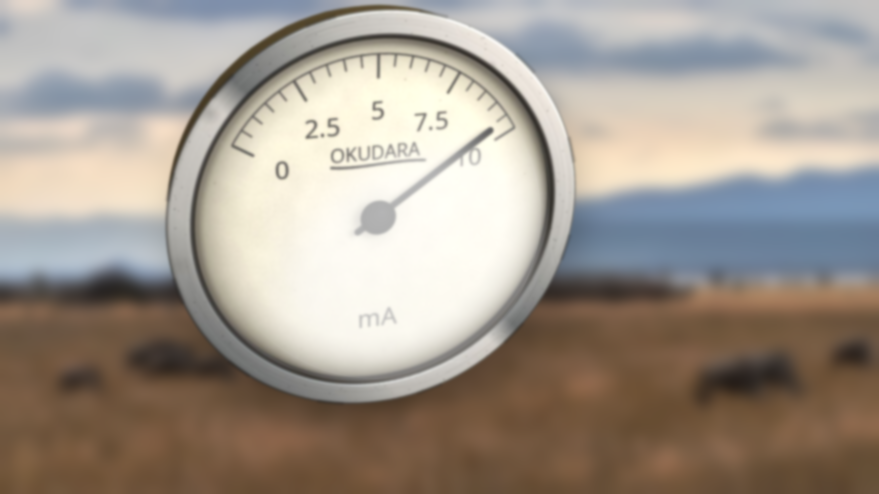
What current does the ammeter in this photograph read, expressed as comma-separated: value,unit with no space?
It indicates 9.5,mA
